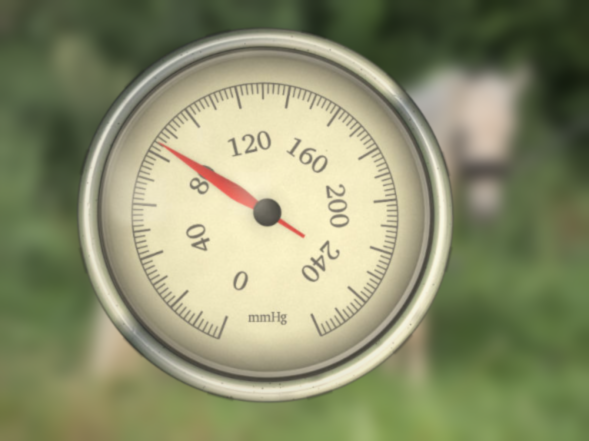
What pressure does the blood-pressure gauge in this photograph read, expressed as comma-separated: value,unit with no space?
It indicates 84,mmHg
